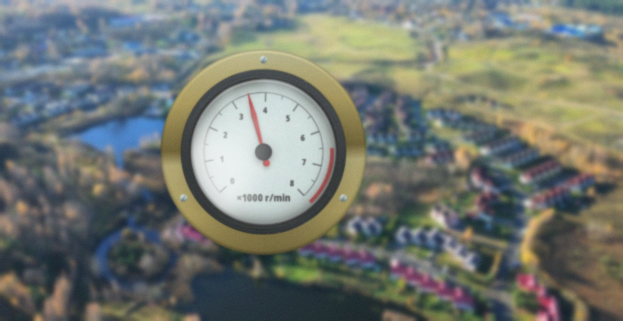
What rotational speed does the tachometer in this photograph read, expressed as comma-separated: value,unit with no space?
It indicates 3500,rpm
